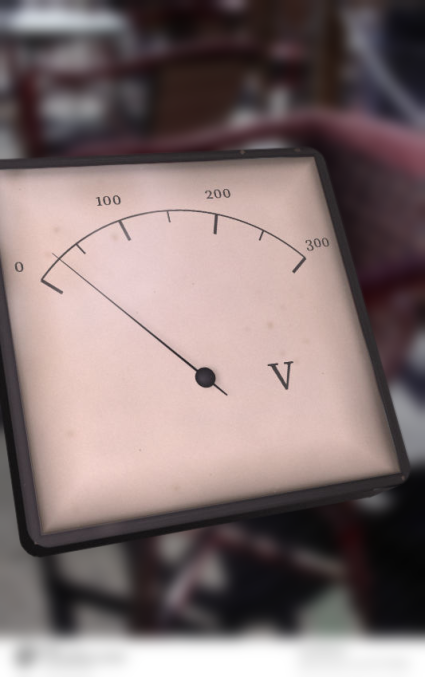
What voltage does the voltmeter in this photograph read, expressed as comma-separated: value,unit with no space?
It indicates 25,V
